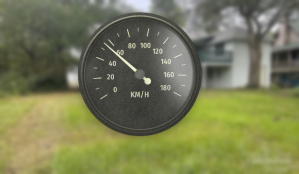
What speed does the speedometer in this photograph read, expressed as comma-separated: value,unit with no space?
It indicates 55,km/h
